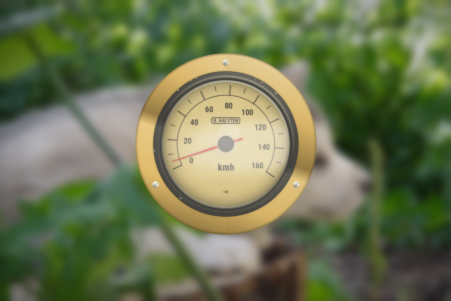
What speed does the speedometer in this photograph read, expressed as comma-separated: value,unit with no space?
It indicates 5,km/h
